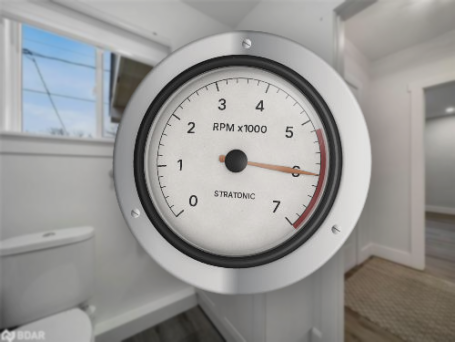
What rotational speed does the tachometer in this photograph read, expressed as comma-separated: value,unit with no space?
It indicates 6000,rpm
